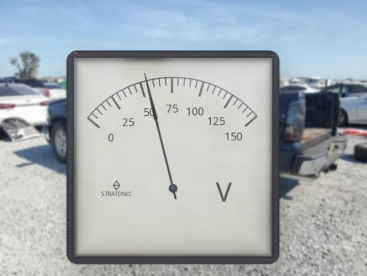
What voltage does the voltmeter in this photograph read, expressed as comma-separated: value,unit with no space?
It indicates 55,V
